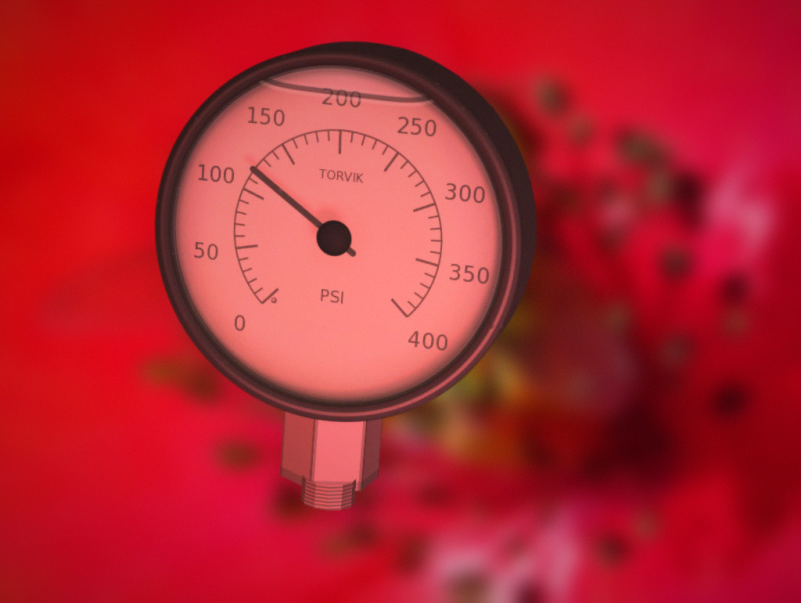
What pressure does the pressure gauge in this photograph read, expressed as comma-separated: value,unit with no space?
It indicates 120,psi
